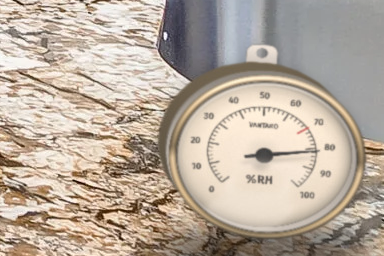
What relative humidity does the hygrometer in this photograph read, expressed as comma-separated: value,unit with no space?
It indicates 80,%
